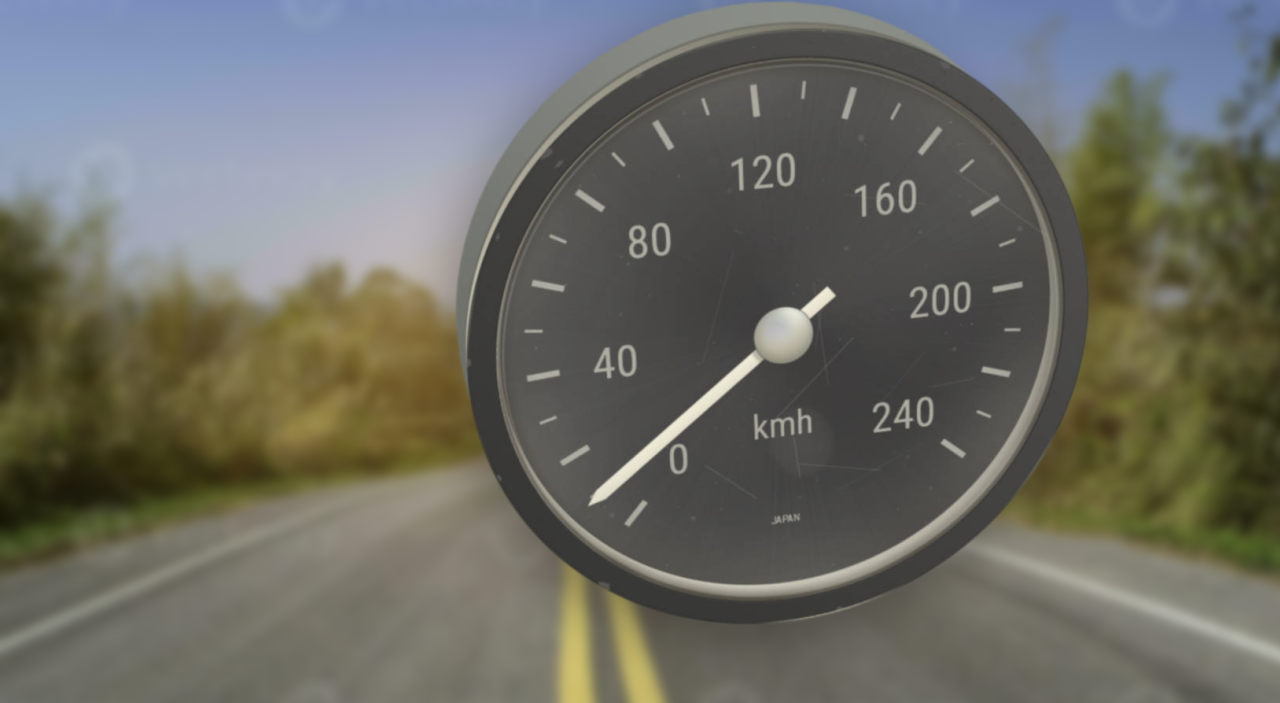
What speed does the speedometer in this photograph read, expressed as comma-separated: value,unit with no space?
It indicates 10,km/h
